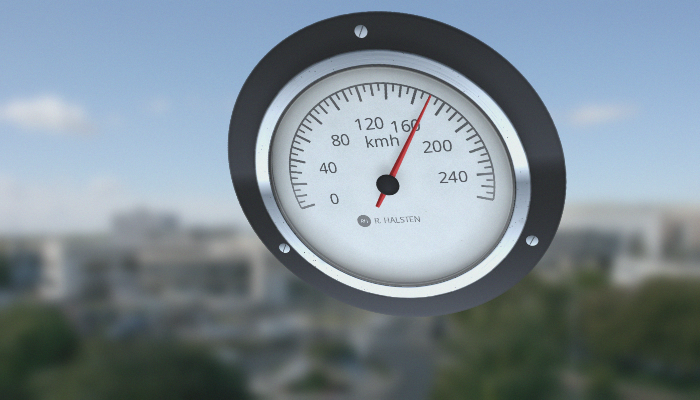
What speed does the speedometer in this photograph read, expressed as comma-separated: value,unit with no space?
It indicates 170,km/h
